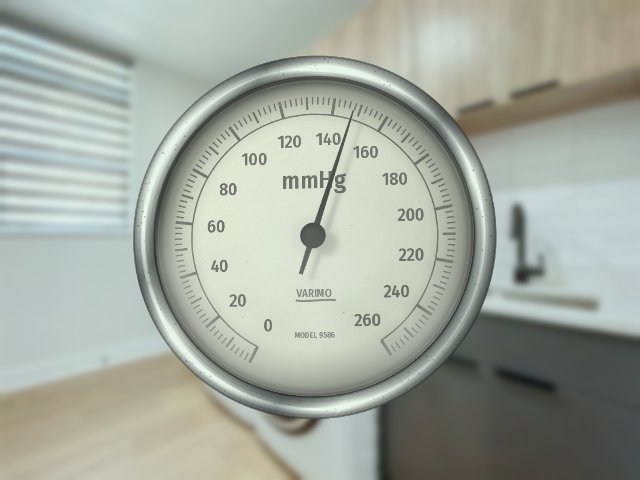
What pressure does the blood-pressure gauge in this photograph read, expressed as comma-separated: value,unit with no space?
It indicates 148,mmHg
